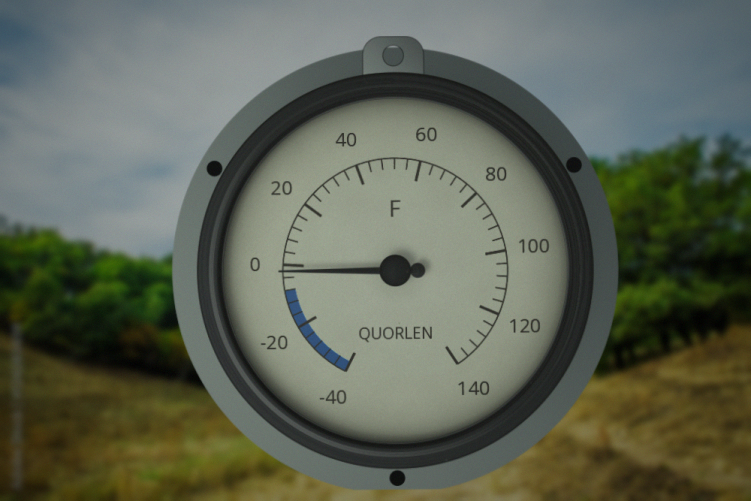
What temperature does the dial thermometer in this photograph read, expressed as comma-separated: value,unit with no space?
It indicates -2,°F
